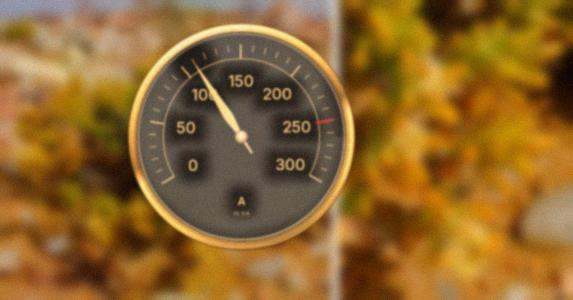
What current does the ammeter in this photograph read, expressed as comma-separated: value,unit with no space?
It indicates 110,A
